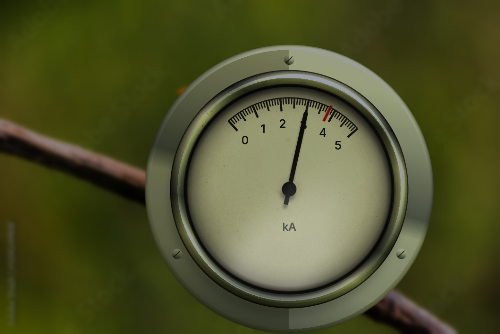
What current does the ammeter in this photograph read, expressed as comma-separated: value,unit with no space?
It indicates 3,kA
